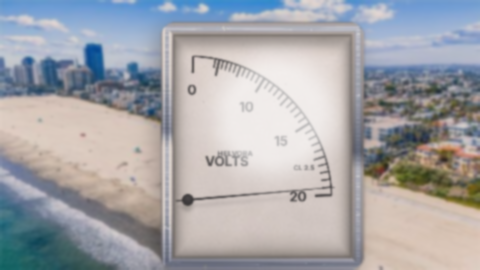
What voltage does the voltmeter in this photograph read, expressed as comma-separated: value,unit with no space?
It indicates 19.5,V
